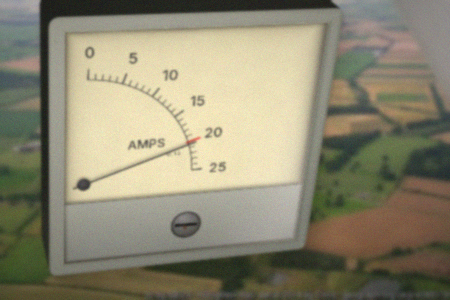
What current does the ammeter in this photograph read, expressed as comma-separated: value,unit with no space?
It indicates 20,A
